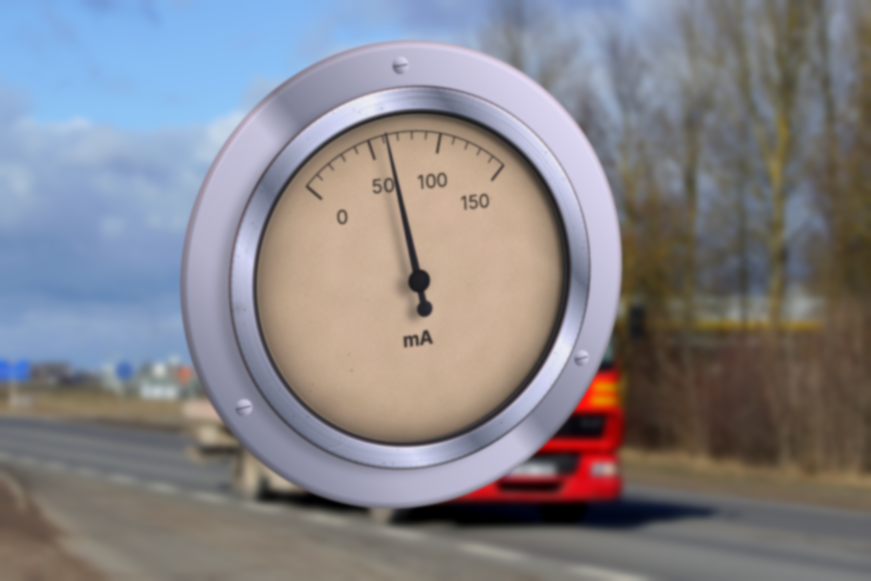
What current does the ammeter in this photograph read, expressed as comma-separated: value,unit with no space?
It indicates 60,mA
